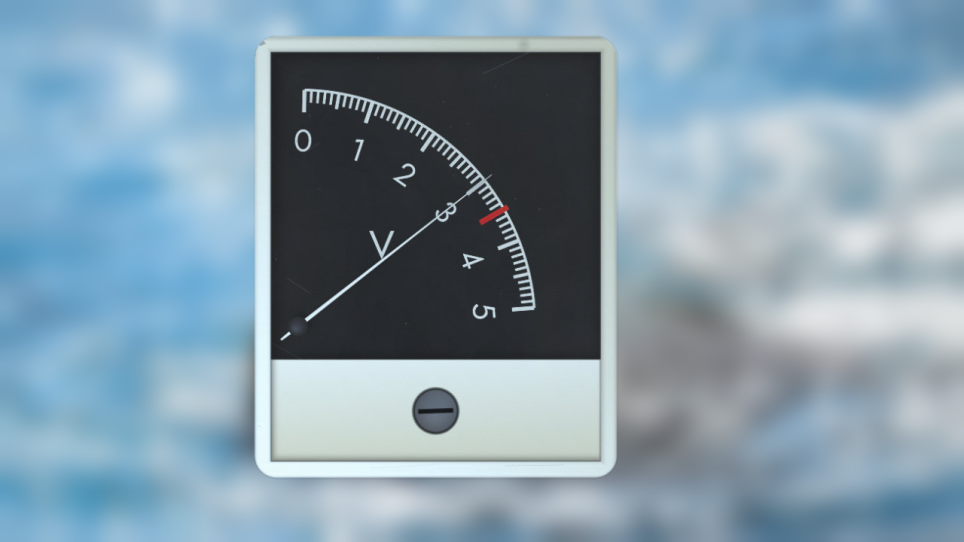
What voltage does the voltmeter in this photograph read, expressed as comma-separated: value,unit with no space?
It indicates 3,V
